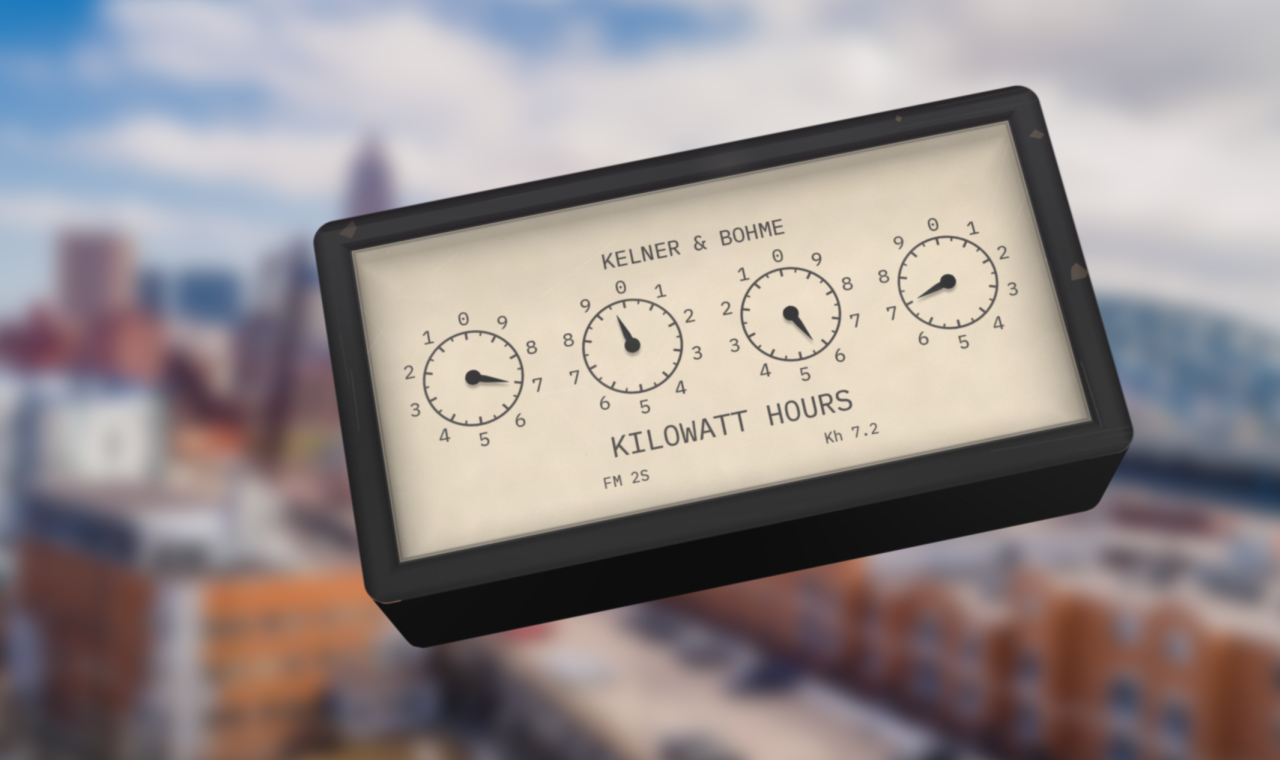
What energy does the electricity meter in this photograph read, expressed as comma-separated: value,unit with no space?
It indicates 6957,kWh
